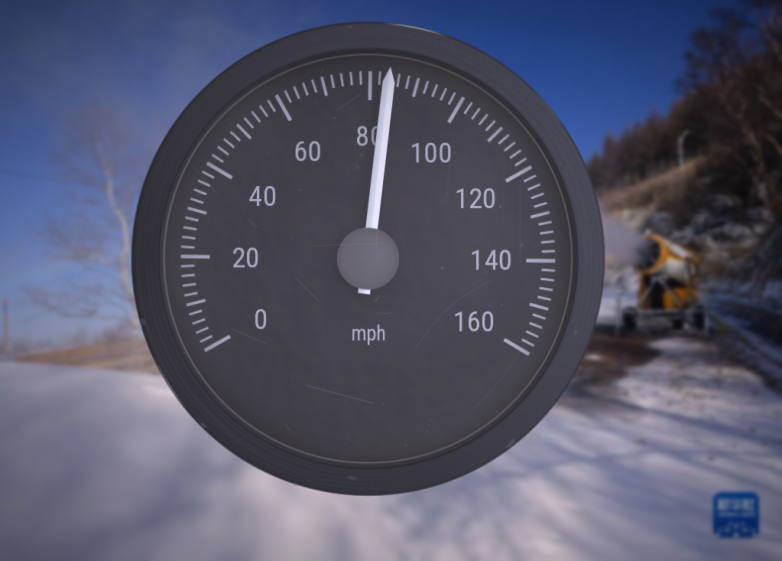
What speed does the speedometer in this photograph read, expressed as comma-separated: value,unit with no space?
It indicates 84,mph
